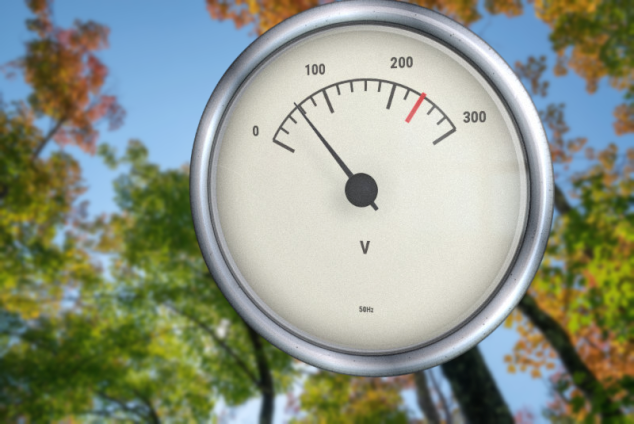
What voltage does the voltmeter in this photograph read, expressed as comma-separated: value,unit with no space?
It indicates 60,V
